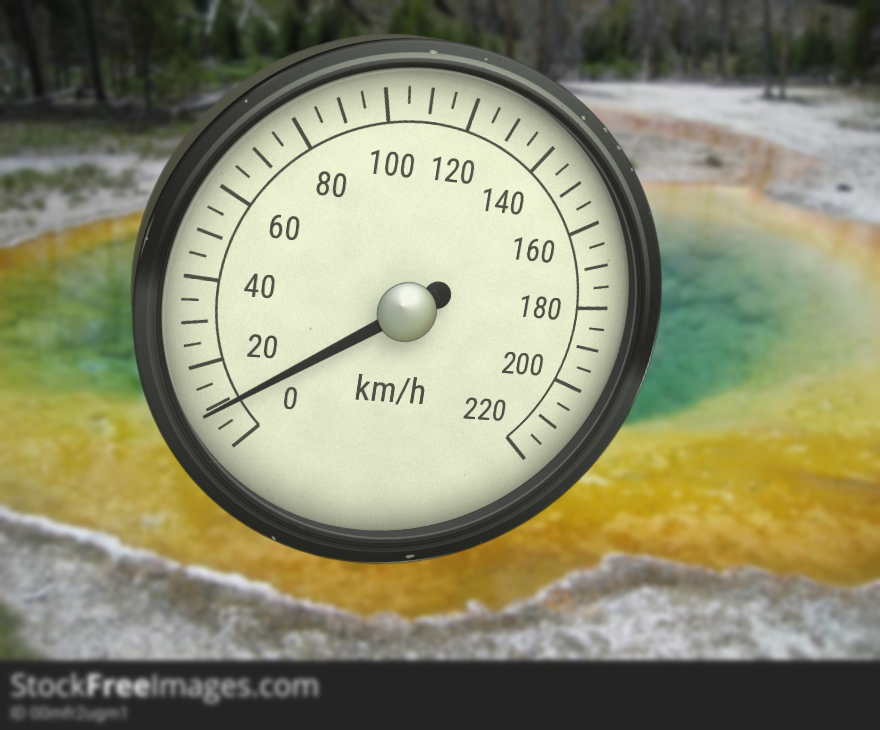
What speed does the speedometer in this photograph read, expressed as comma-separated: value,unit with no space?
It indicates 10,km/h
